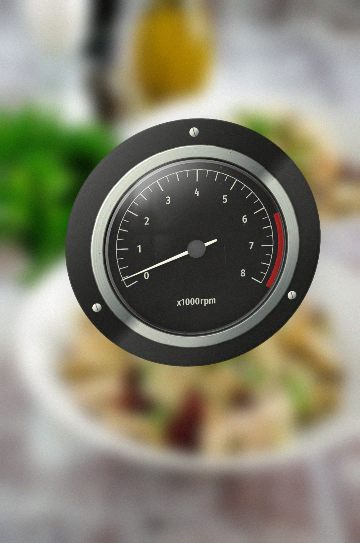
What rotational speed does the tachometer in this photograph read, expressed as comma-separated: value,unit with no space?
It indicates 250,rpm
